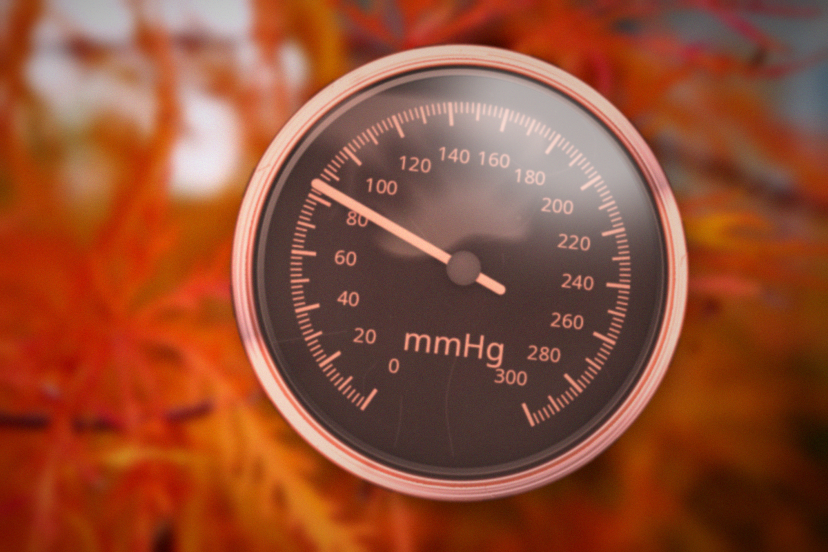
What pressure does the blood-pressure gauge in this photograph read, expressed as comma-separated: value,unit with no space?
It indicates 84,mmHg
